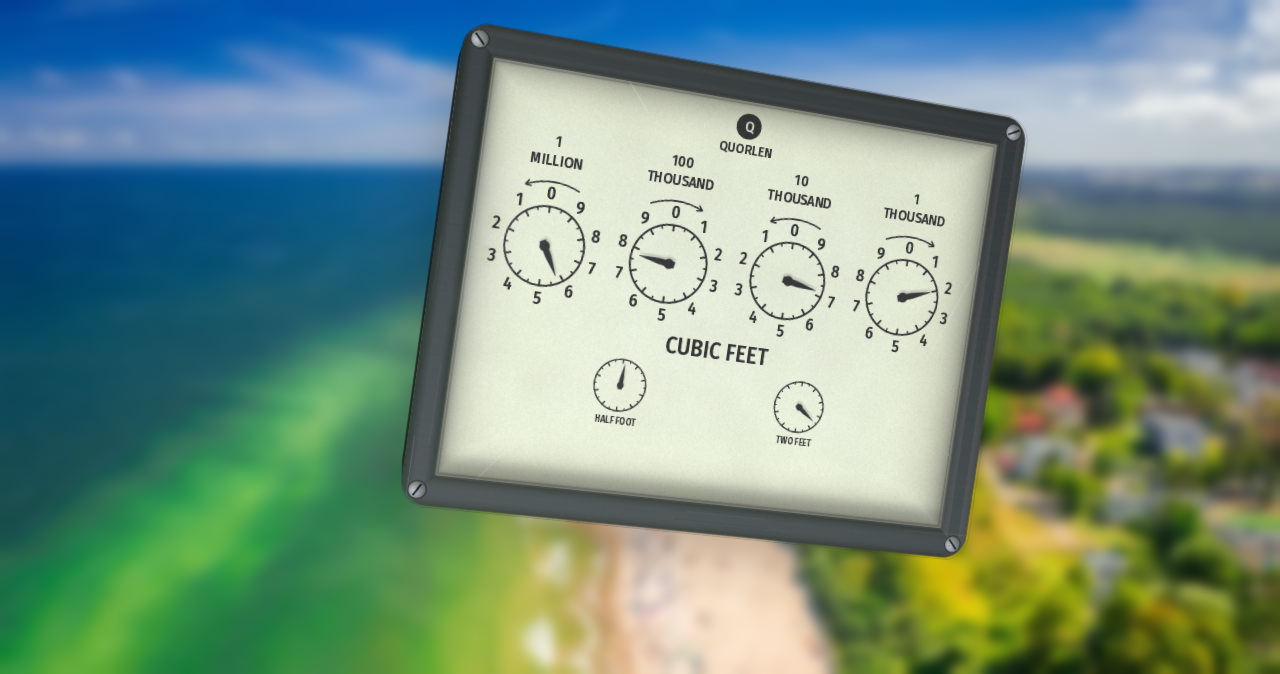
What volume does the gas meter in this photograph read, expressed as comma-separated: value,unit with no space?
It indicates 577200,ft³
